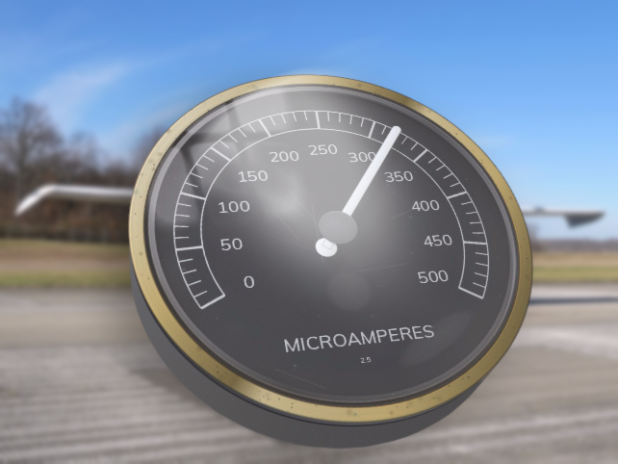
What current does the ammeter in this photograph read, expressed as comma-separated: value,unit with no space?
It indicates 320,µA
